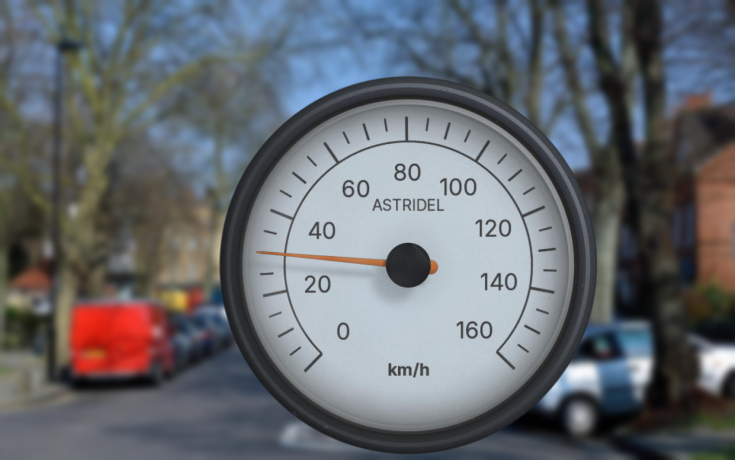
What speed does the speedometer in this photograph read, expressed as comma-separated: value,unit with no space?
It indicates 30,km/h
